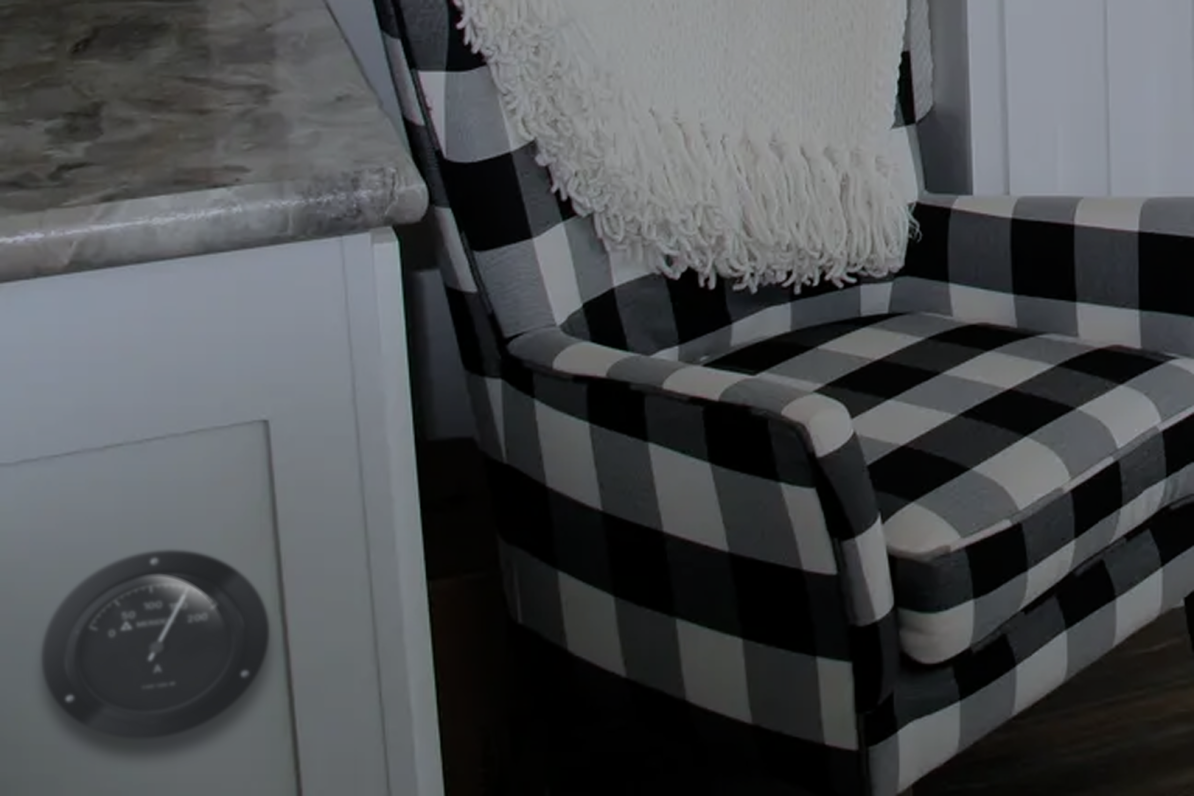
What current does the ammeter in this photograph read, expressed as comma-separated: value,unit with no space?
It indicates 150,A
